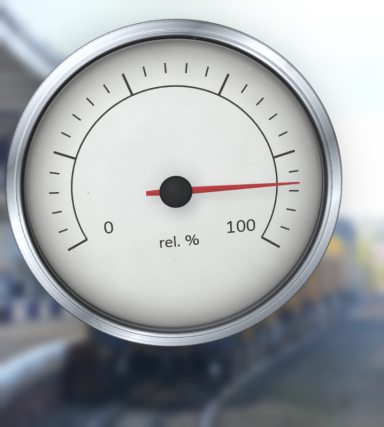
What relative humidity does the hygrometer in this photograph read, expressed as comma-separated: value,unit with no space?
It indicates 86,%
